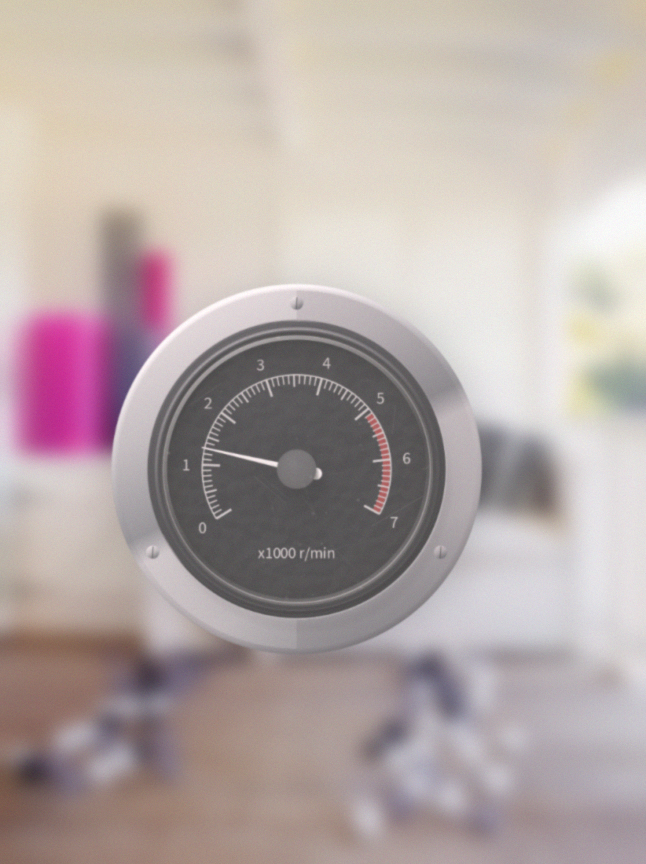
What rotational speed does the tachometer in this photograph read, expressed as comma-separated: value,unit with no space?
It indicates 1300,rpm
